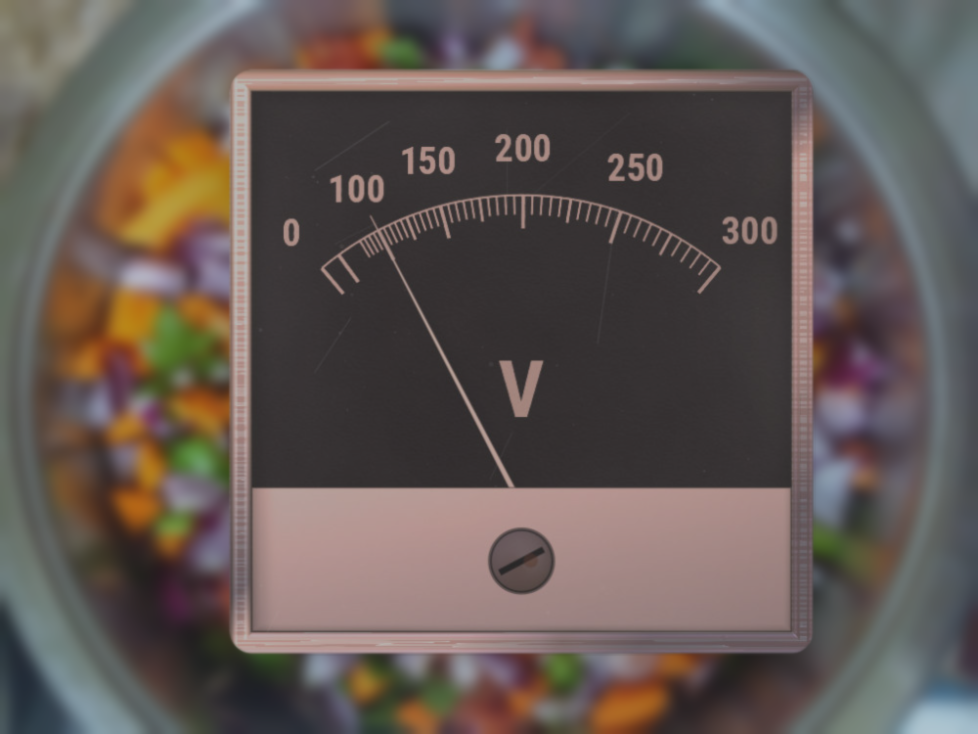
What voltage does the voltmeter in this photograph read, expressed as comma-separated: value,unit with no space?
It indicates 100,V
